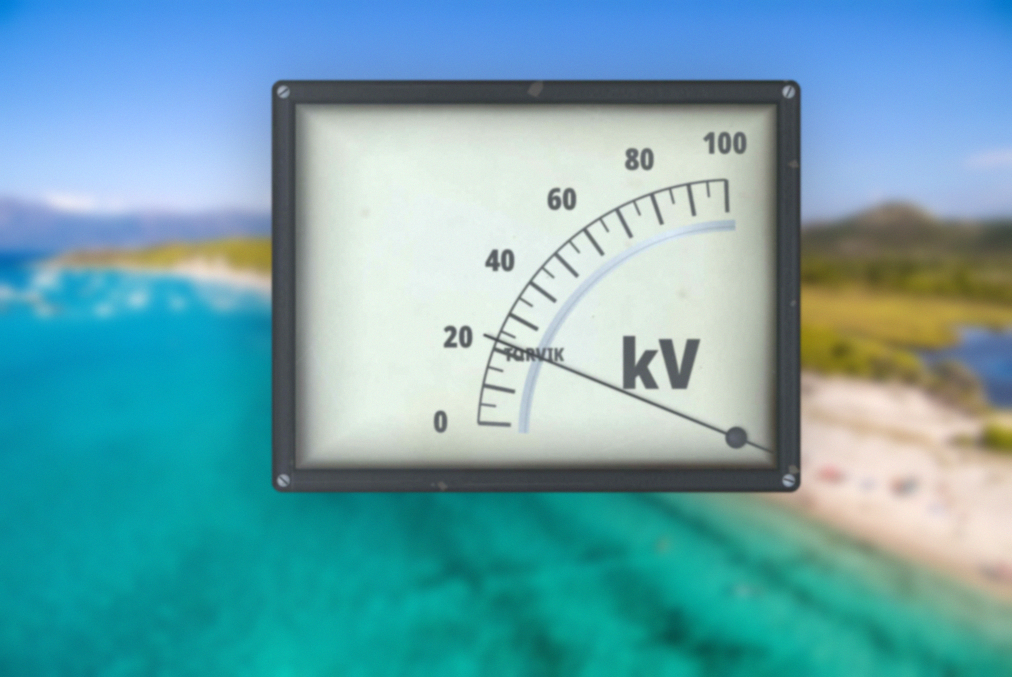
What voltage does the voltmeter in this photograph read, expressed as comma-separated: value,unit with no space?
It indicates 22.5,kV
